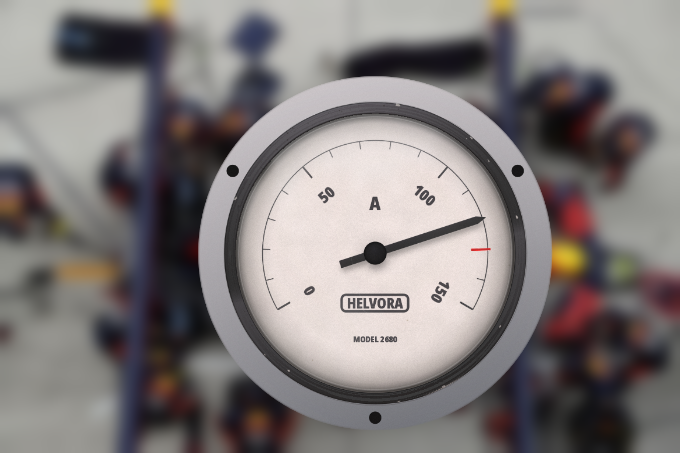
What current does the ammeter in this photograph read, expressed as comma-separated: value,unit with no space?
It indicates 120,A
